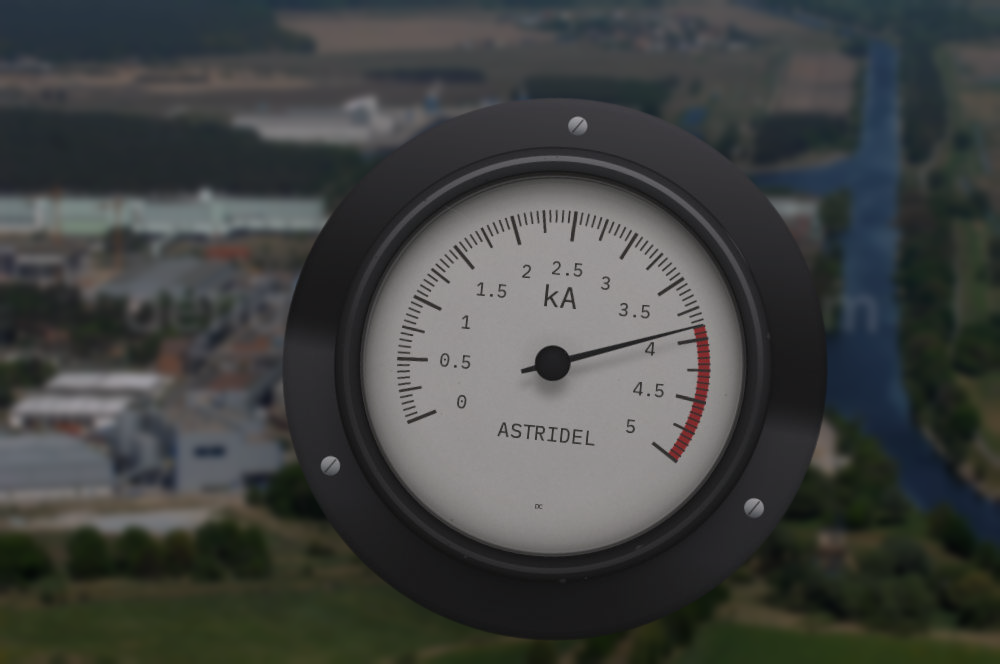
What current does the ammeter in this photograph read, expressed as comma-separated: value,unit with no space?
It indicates 3.9,kA
